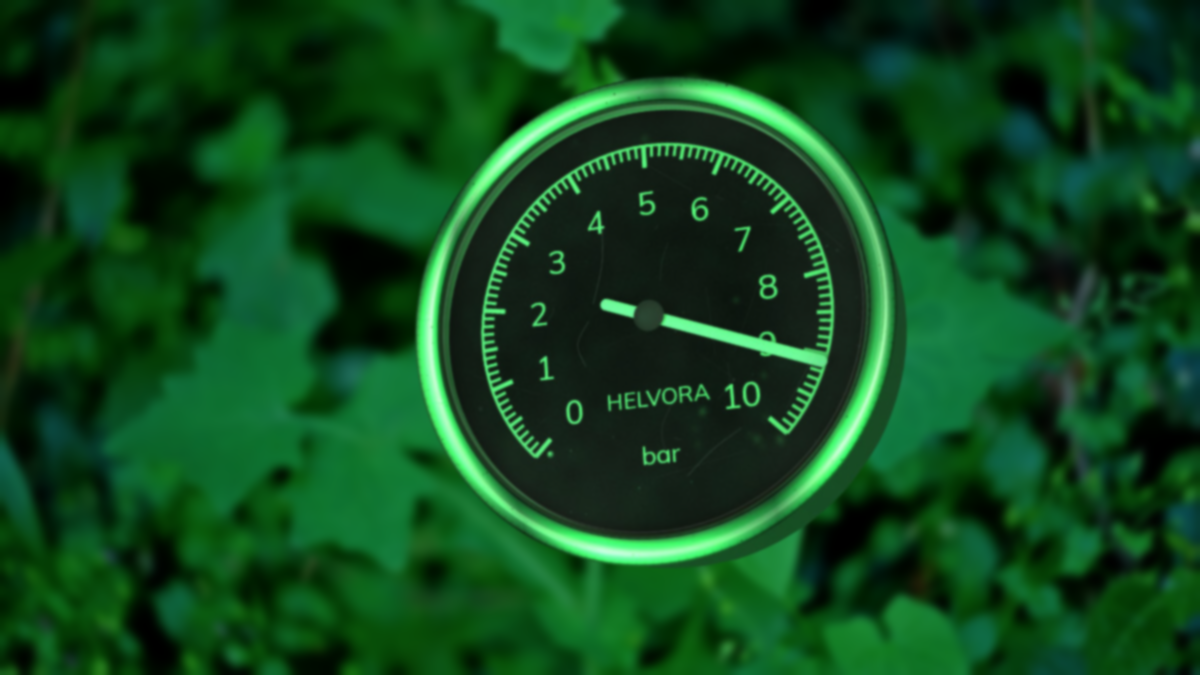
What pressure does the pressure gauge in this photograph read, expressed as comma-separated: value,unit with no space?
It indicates 9.1,bar
